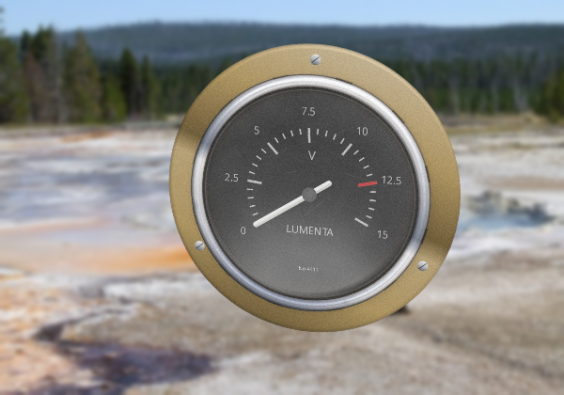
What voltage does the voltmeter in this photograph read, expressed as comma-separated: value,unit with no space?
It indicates 0,V
